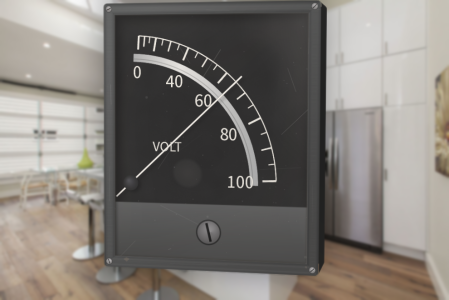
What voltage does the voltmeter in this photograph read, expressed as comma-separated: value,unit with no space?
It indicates 65,V
